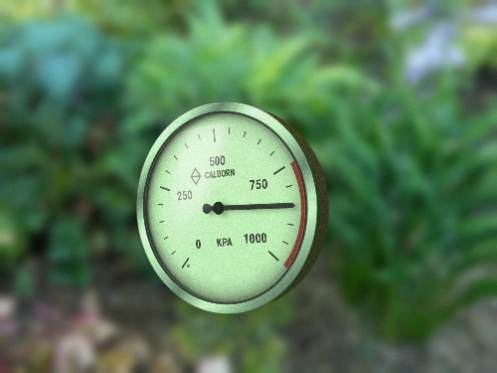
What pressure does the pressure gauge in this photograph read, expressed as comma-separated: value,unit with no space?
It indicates 850,kPa
